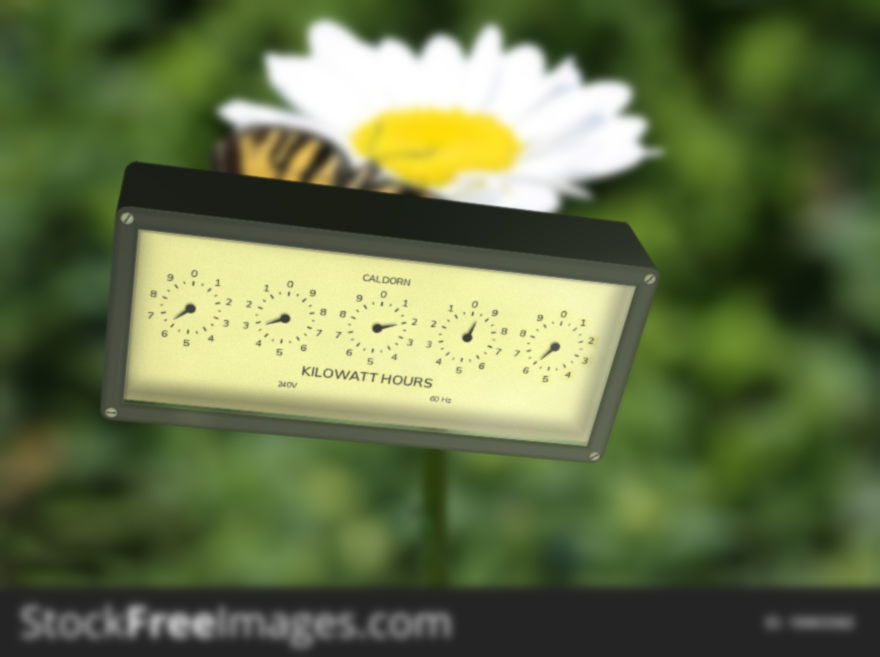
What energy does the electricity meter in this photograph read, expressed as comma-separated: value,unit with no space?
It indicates 63196,kWh
